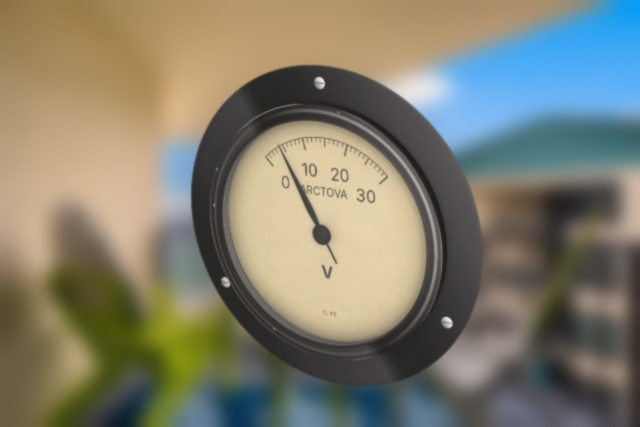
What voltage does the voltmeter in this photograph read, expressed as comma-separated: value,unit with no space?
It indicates 5,V
